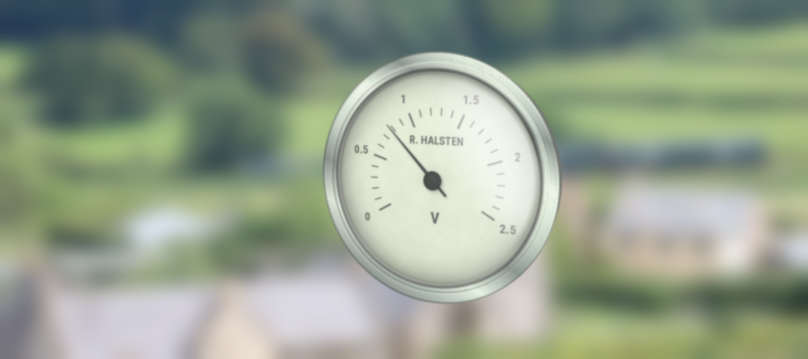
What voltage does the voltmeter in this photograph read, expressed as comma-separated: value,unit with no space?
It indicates 0.8,V
